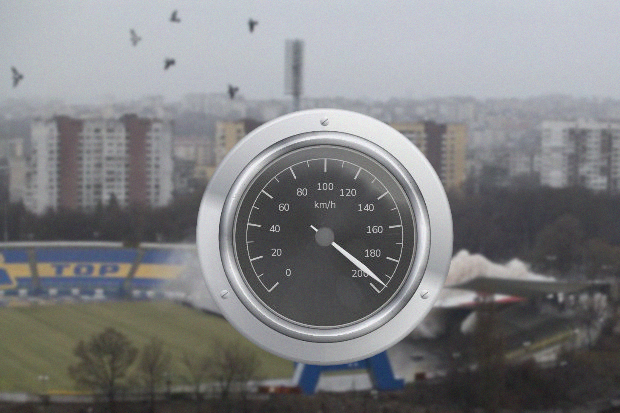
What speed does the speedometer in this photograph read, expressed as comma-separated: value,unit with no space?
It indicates 195,km/h
